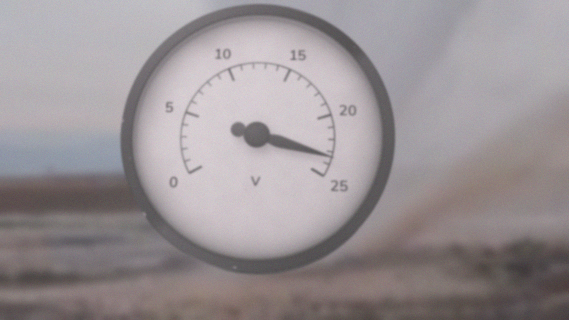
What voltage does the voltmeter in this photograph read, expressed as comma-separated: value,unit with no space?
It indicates 23.5,V
